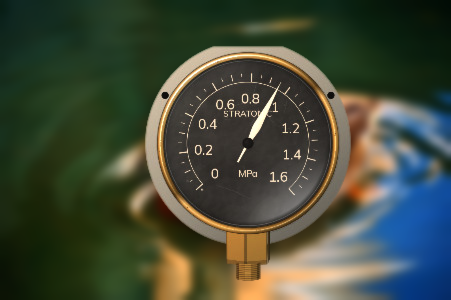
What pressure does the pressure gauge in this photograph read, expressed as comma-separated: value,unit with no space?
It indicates 0.95,MPa
